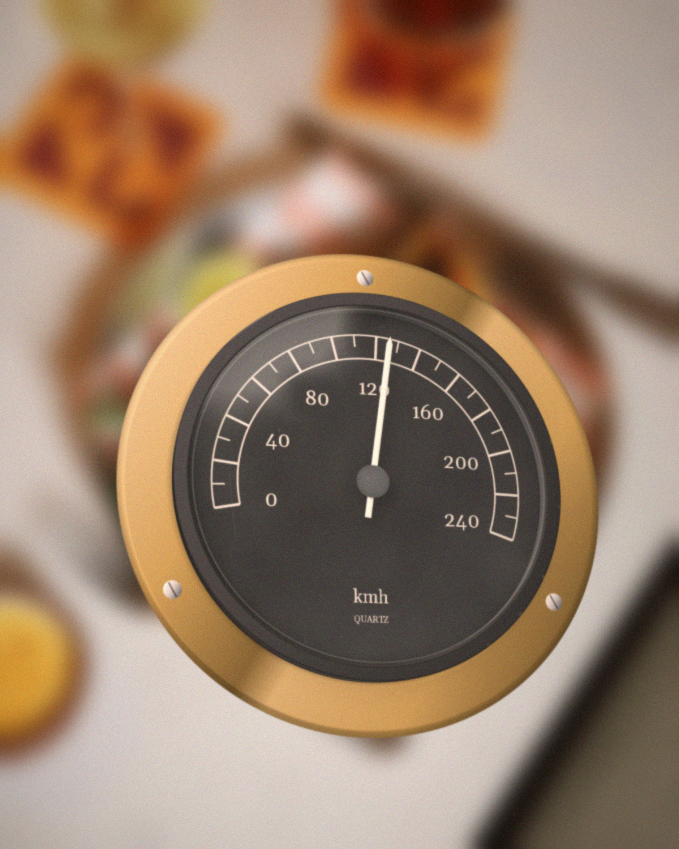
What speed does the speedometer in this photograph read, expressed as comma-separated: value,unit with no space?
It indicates 125,km/h
